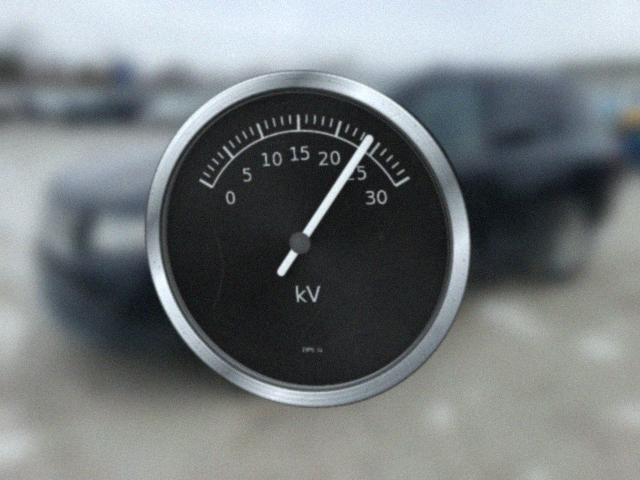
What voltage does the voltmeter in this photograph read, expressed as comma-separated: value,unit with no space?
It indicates 24,kV
